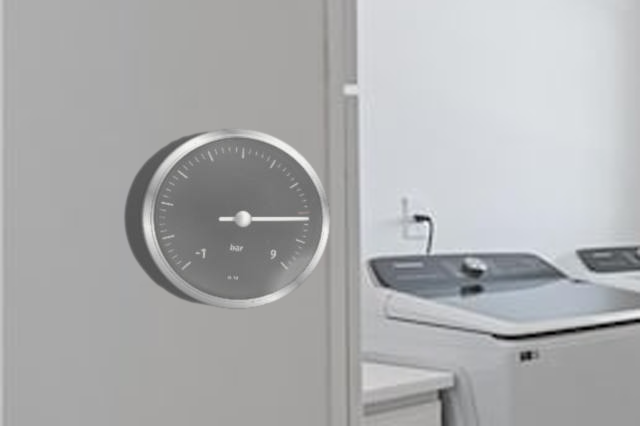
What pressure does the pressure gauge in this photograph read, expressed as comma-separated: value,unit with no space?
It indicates 7.2,bar
